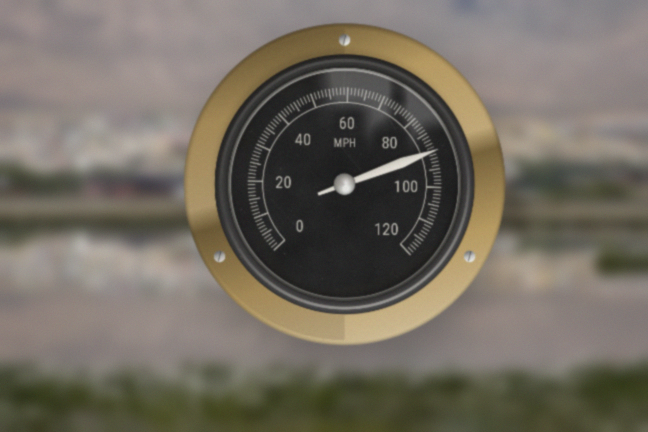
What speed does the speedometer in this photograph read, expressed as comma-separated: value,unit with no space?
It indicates 90,mph
